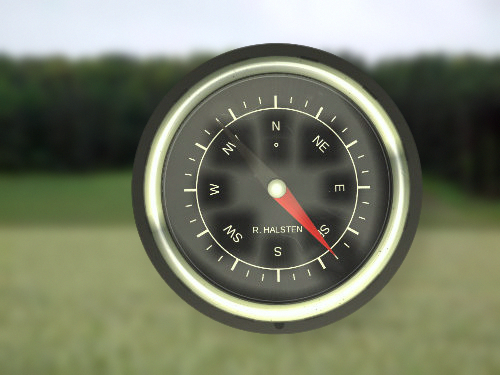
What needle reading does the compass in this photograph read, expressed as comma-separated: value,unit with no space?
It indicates 140,°
